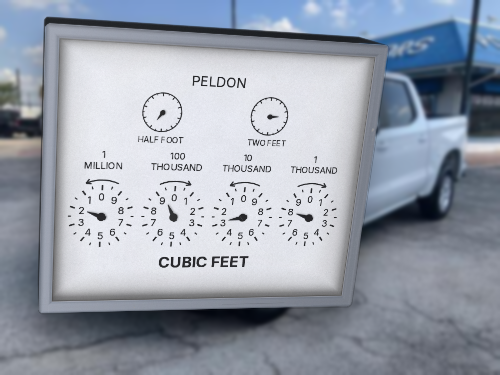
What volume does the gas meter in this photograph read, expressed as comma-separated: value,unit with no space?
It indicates 192800,ft³
